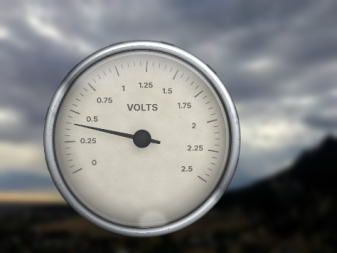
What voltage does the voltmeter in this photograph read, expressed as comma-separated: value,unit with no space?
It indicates 0.4,V
